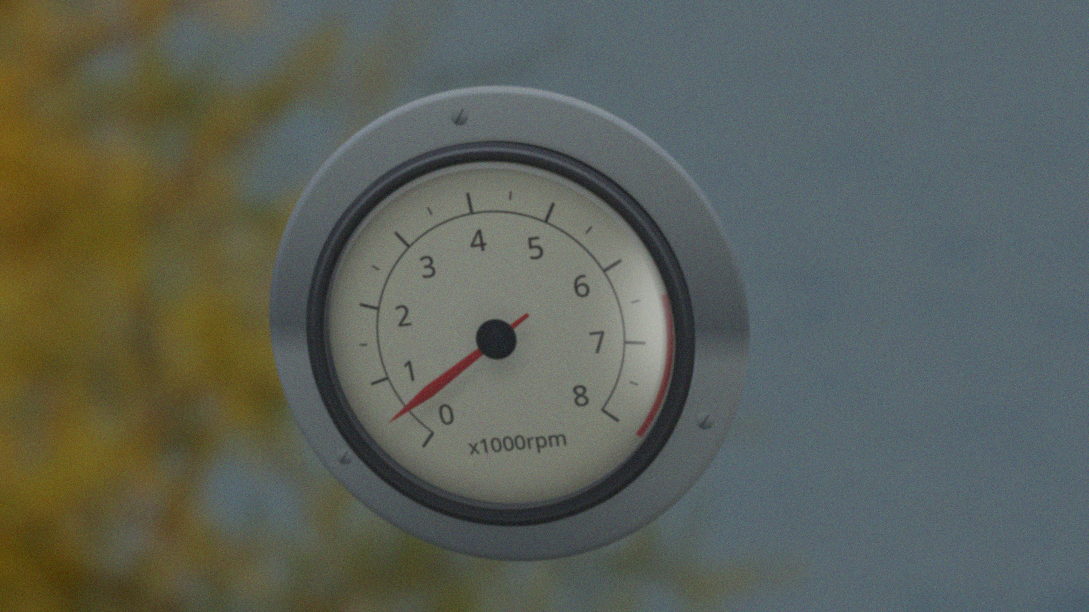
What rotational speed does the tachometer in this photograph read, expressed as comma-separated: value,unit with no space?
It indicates 500,rpm
